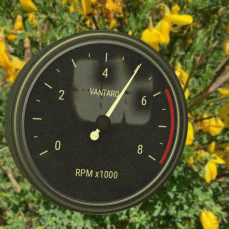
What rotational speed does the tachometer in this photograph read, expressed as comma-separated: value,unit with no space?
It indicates 5000,rpm
